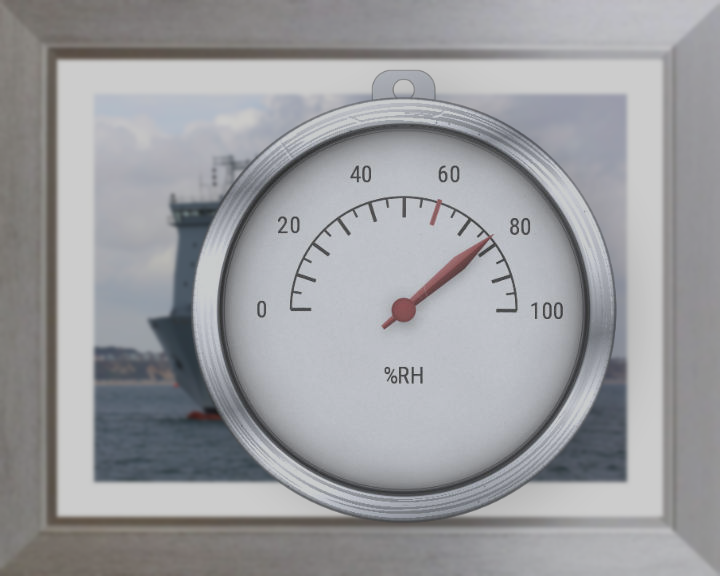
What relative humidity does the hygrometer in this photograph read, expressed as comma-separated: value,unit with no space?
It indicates 77.5,%
